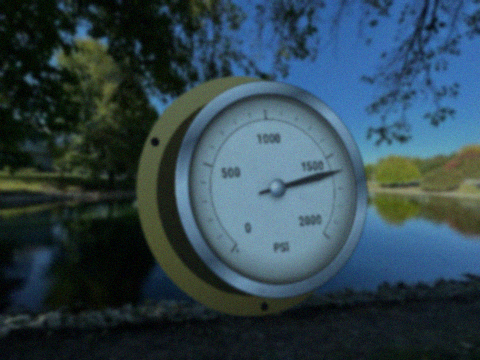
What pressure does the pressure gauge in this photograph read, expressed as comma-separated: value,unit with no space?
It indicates 1600,psi
